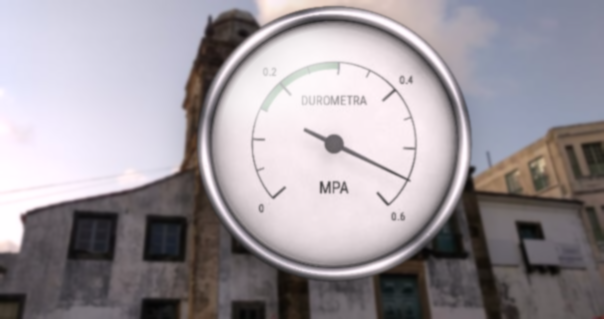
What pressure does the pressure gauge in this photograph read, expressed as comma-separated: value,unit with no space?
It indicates 0.55,MPa
